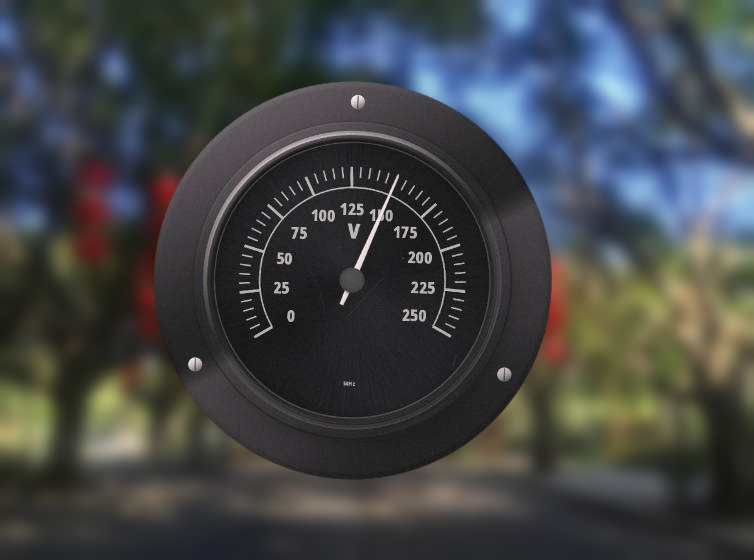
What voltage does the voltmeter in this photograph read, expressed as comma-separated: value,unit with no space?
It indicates 150,V
